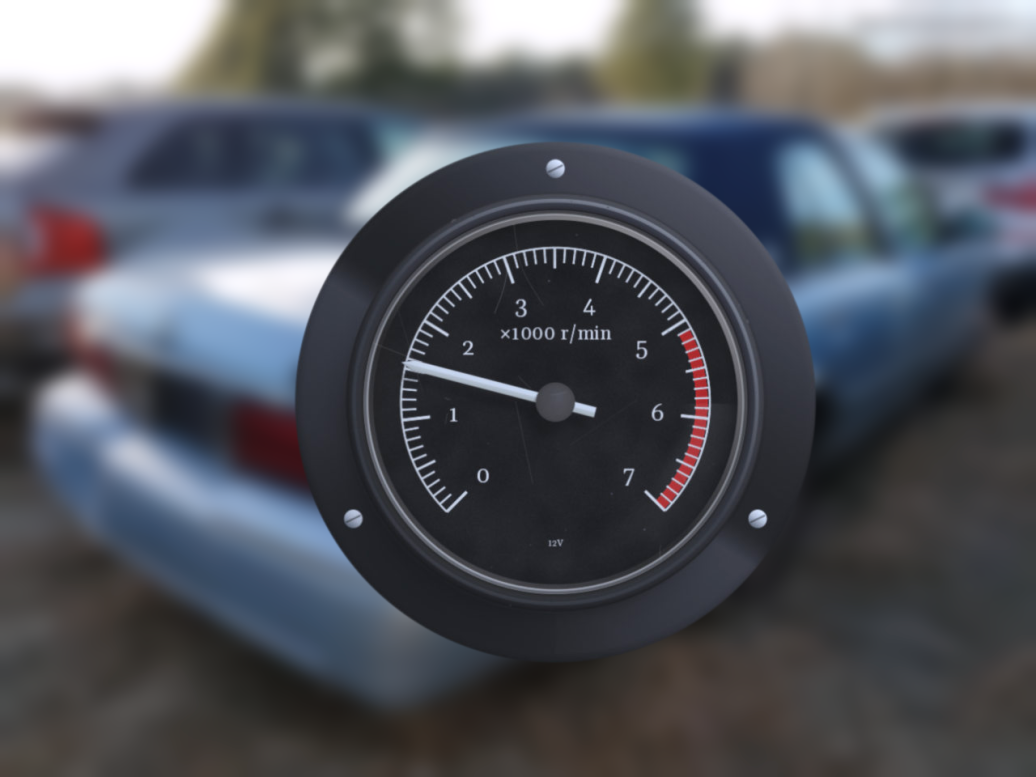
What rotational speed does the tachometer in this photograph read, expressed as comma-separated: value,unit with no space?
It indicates 1550,rpm
